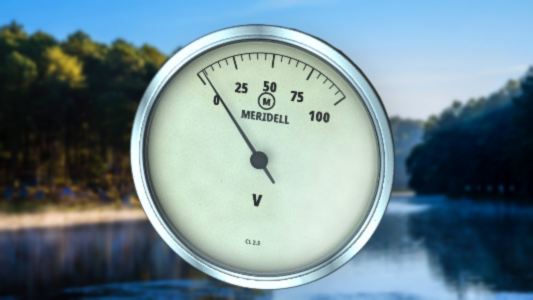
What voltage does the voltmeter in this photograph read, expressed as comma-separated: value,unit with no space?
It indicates 5,V
